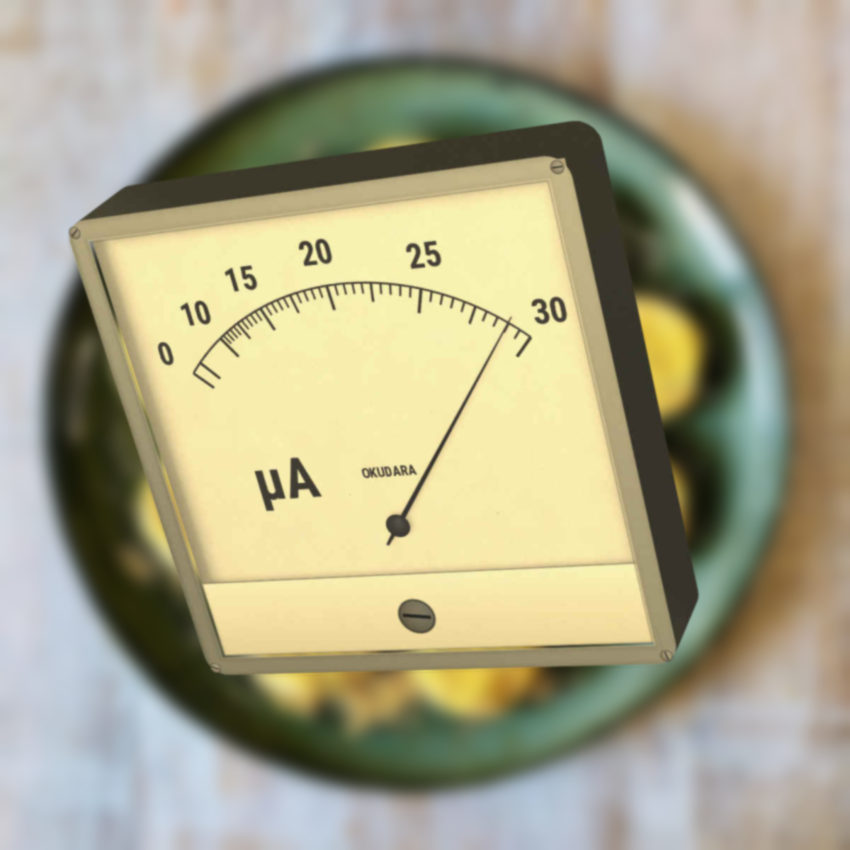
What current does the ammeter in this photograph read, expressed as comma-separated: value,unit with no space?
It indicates 29,µA
